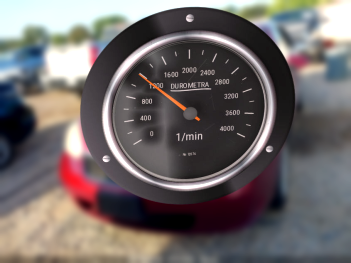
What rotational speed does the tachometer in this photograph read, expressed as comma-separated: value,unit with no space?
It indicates 1200,rpm
